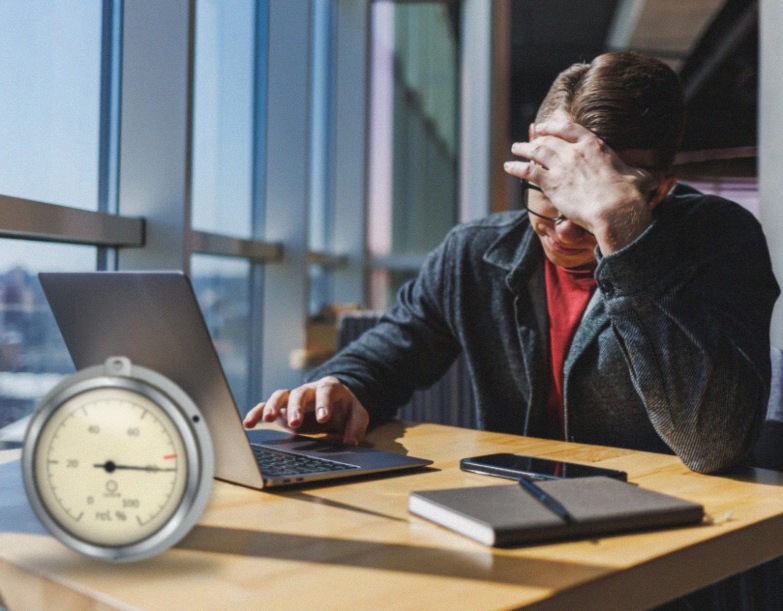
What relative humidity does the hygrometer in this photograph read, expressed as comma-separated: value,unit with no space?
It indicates 80,%
